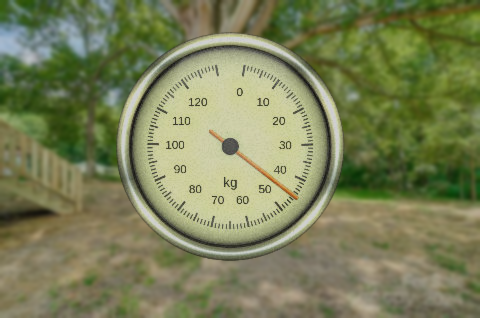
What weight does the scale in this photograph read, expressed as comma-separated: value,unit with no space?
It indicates 45,kg
